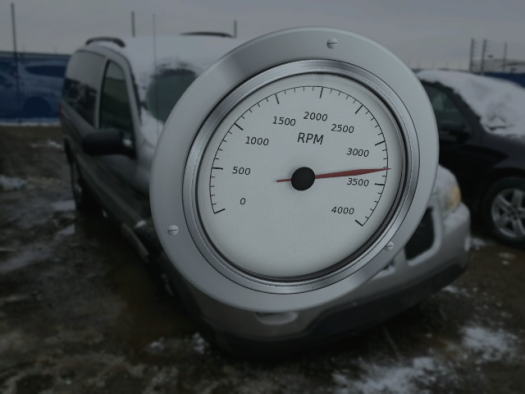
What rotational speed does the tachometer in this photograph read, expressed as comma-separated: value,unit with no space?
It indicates 3300,rpm
